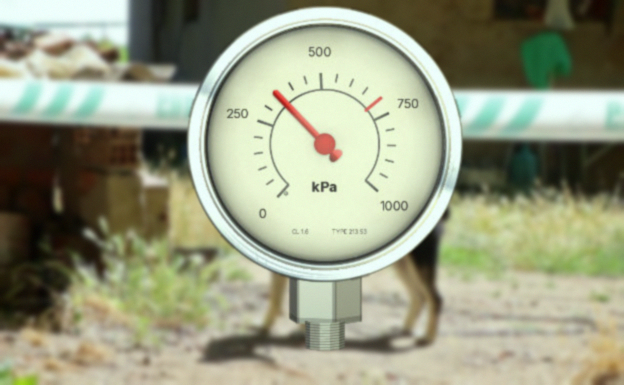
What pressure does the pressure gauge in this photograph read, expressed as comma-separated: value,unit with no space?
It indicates 350,kPa
